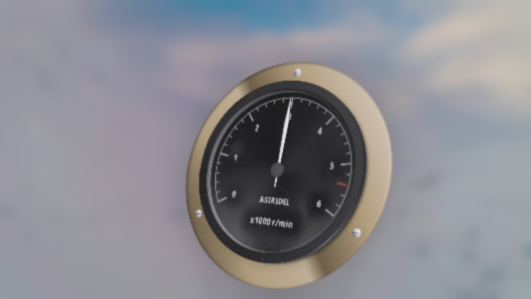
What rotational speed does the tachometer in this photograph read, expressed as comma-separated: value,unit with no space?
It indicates 3000,rpm
